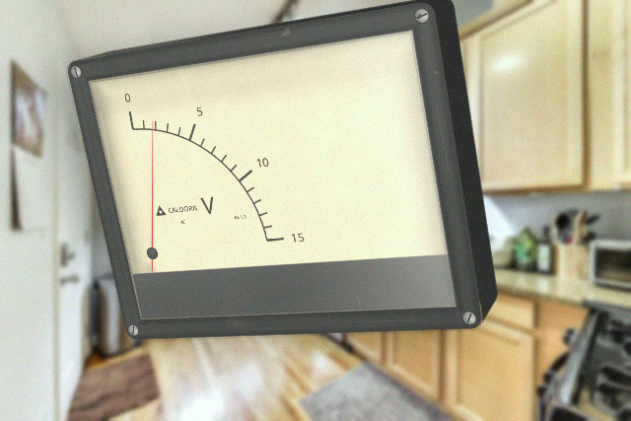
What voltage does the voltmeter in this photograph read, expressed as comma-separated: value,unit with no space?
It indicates 2,V
